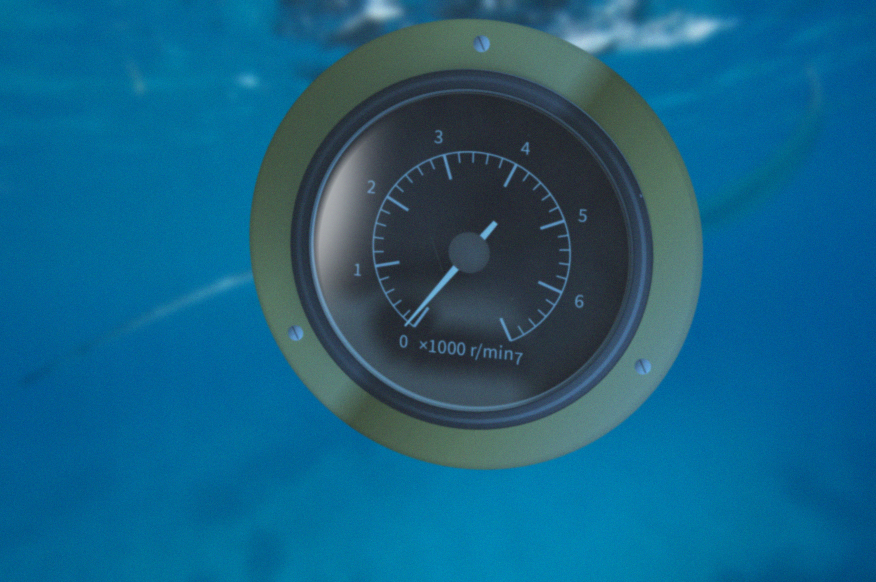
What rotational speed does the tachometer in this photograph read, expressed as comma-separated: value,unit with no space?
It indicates 100,rpm
